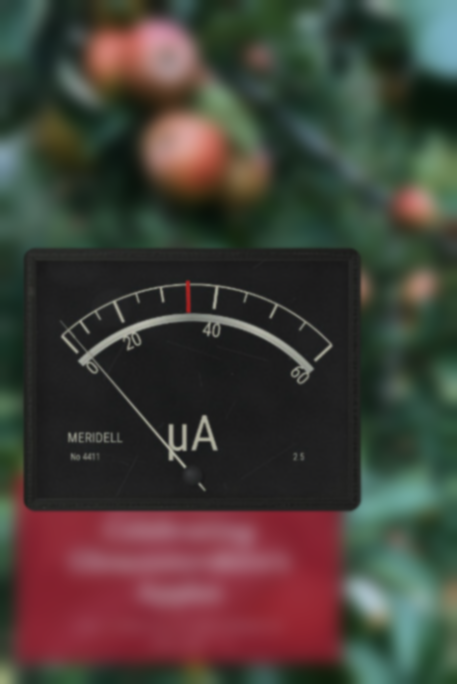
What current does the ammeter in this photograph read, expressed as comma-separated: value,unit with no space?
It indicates 5,µA
